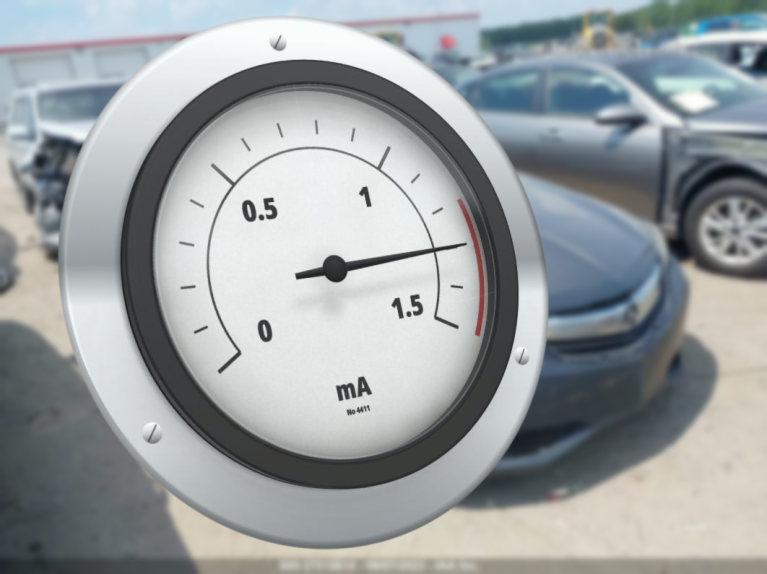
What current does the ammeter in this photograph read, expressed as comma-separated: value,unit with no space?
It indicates 1.3,mA
